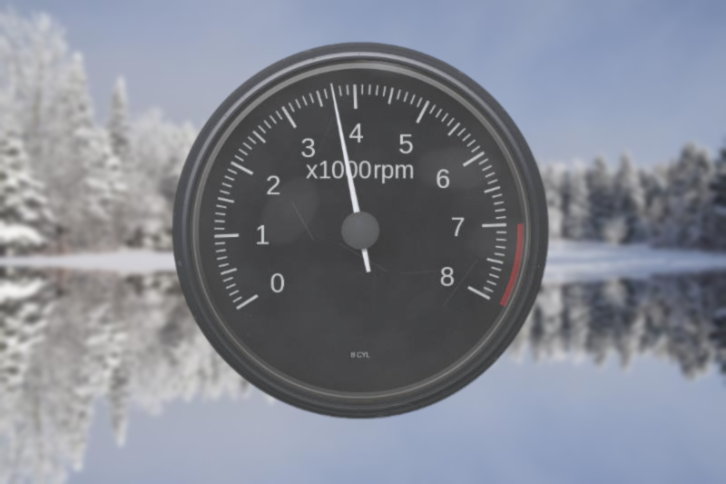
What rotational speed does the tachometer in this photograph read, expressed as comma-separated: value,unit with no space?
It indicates 3700,rpm
